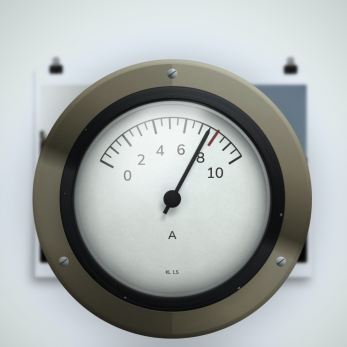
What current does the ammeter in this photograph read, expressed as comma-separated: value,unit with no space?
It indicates 7.5,A
